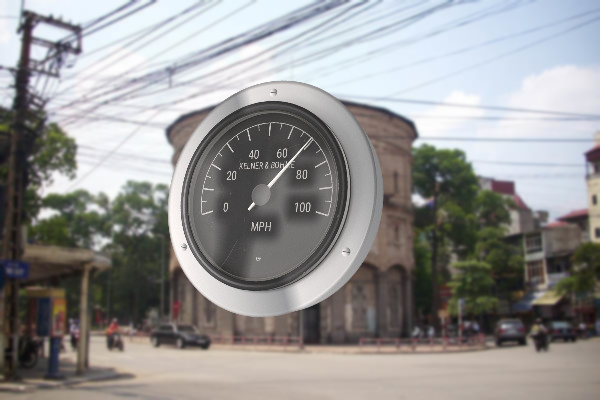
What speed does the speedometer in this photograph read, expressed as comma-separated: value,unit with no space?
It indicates 70,mph
